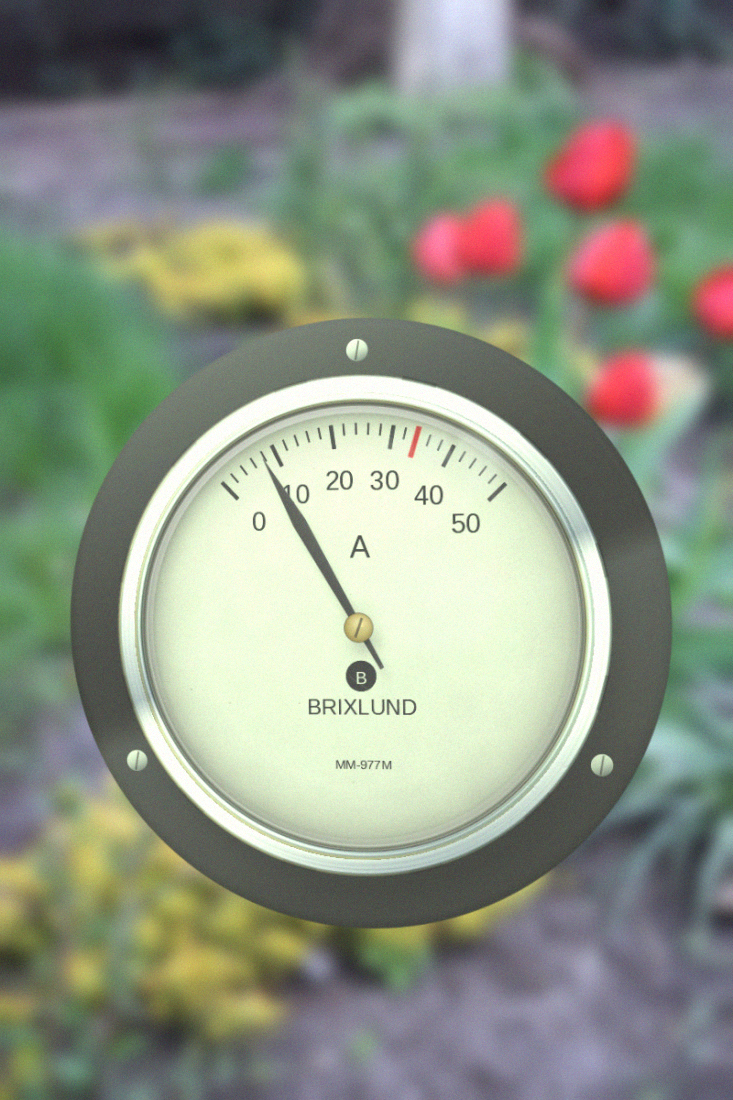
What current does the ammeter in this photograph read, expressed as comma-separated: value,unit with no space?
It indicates 8,A
